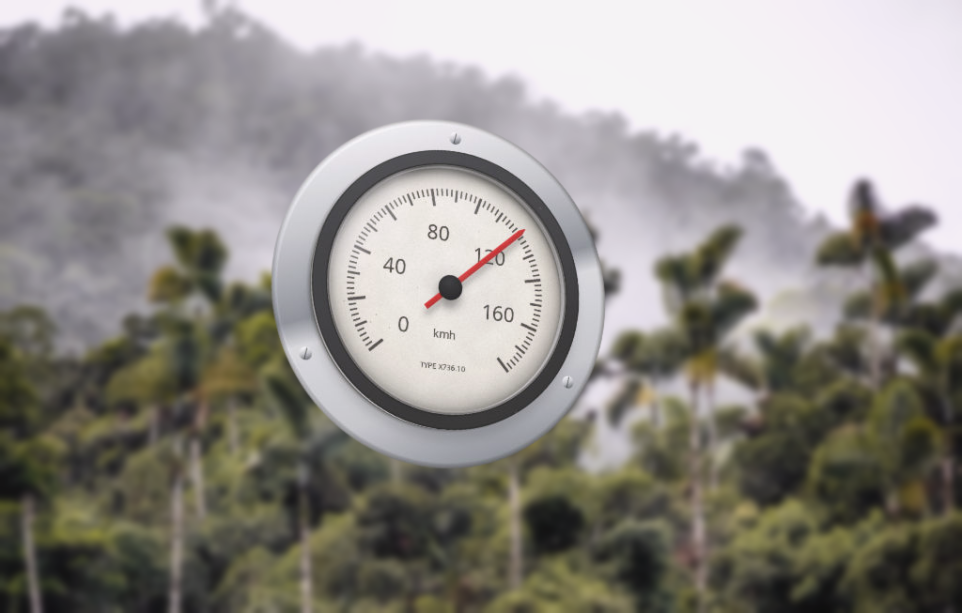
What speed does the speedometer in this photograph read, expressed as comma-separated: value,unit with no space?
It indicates 120,km/h
